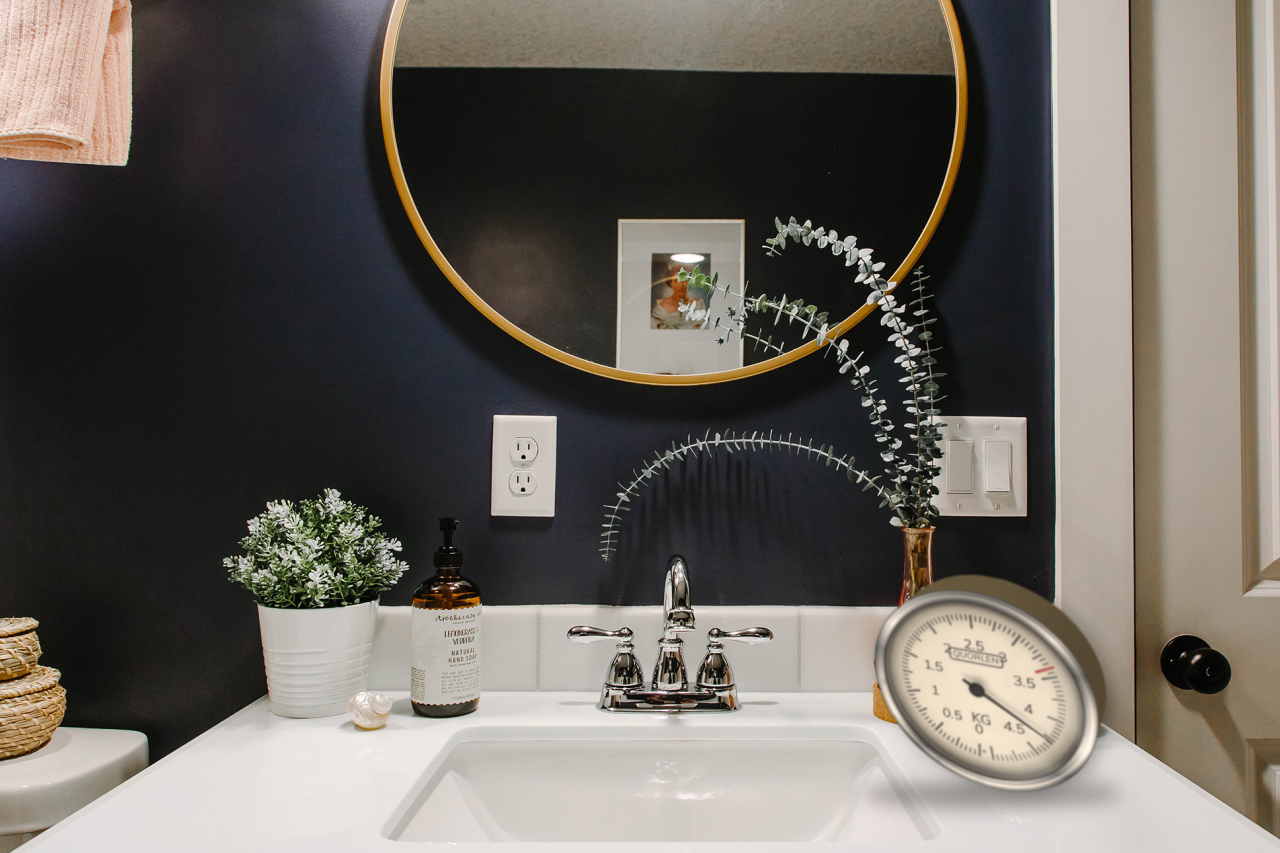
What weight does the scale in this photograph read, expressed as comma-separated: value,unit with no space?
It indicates 4.25,kg
